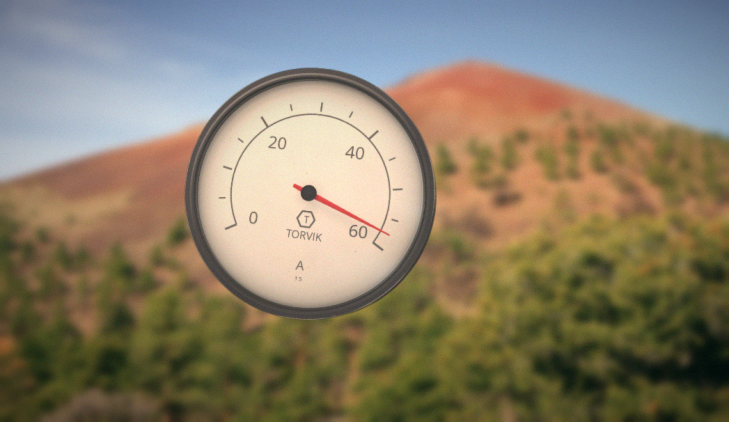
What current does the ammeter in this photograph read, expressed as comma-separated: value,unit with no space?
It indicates 57.5,A
